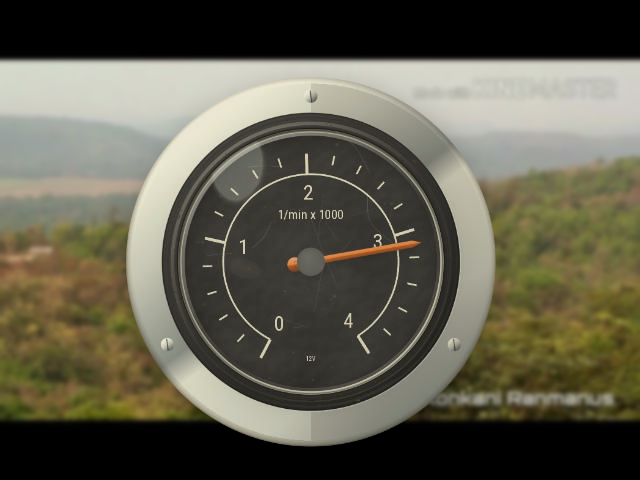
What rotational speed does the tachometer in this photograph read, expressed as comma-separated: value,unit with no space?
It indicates 3100,rpm
